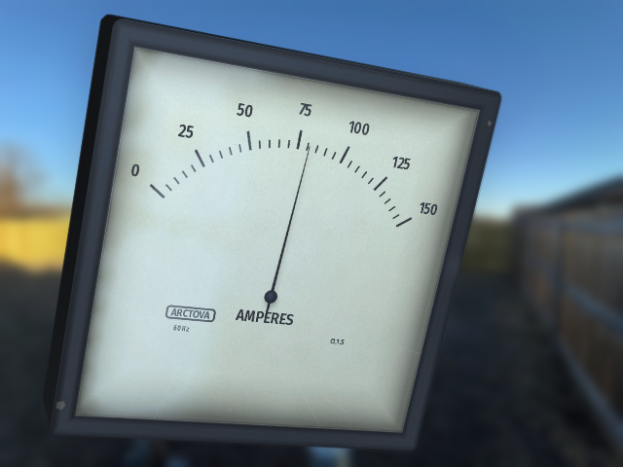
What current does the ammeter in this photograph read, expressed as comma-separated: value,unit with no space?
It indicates 80,A
